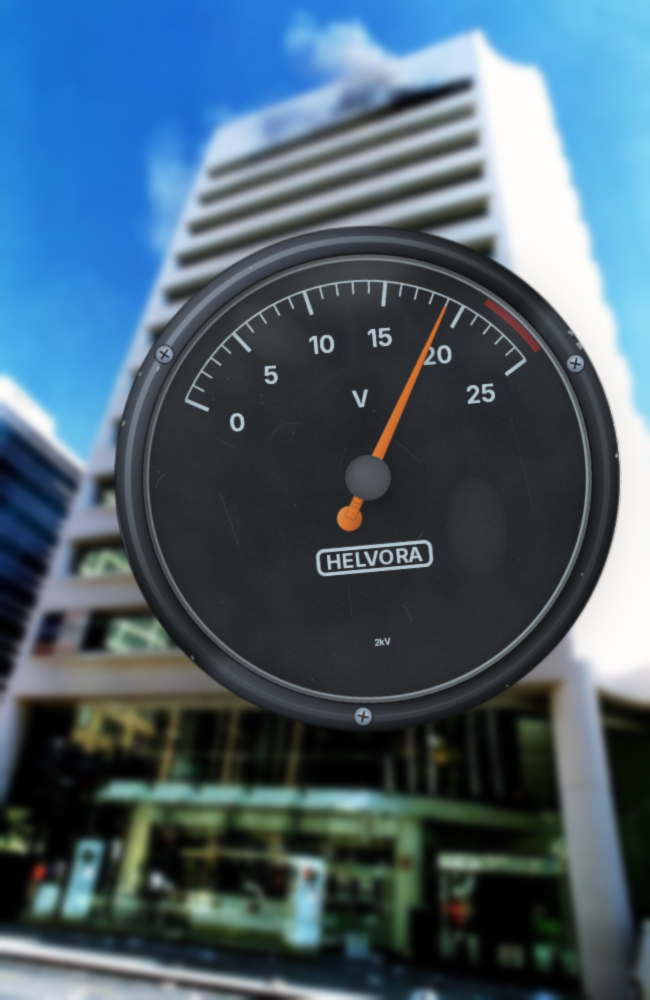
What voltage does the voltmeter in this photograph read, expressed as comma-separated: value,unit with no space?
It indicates 19,V
